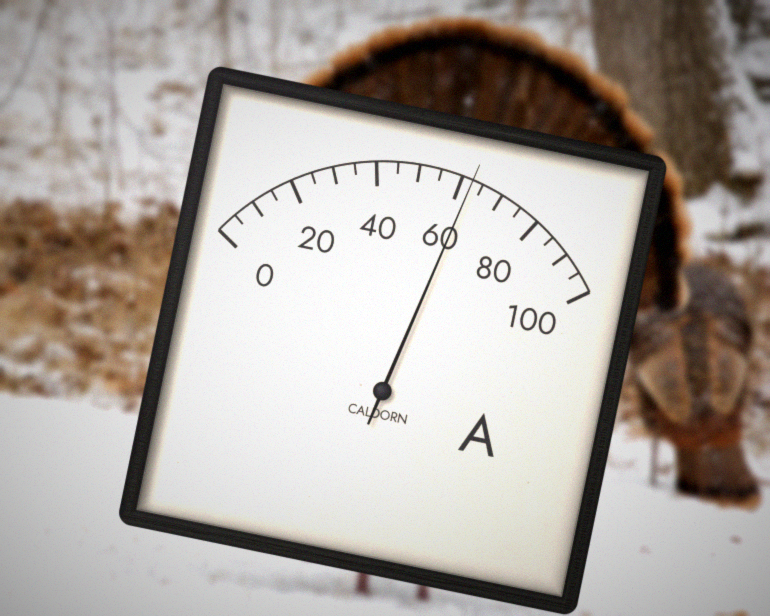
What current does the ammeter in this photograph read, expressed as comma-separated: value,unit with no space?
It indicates 62.5,A
